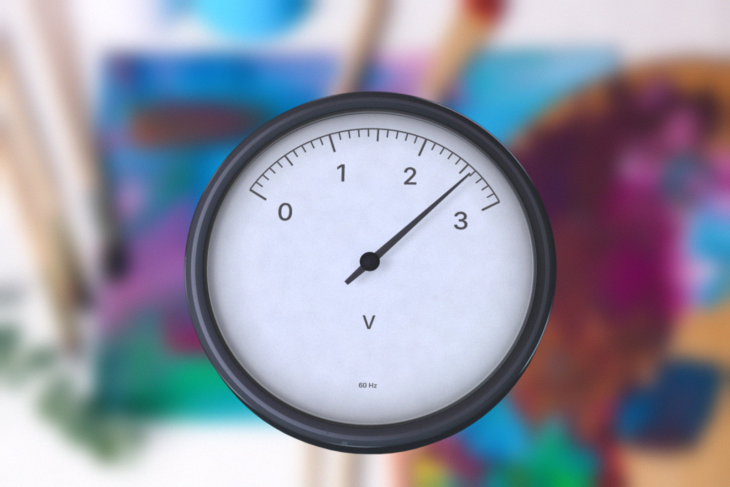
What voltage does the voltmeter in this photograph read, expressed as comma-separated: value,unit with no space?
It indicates 2.6,V
